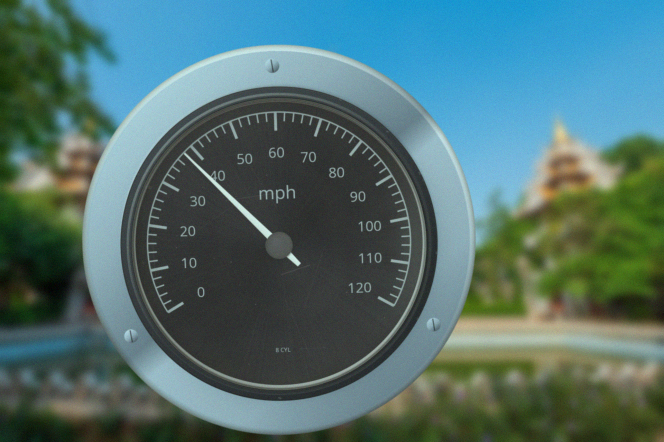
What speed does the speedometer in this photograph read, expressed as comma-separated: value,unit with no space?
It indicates 38,mph
